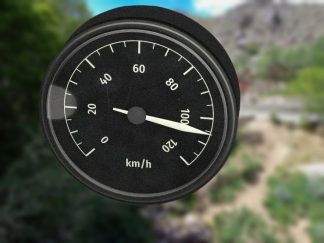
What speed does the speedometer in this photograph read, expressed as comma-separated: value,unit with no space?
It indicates 105,km/h
